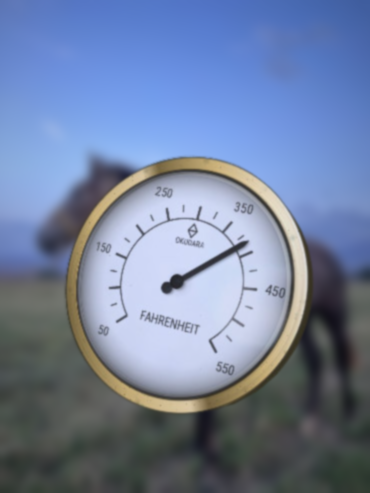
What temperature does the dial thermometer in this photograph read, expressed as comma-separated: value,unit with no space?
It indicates 387.5,°F
